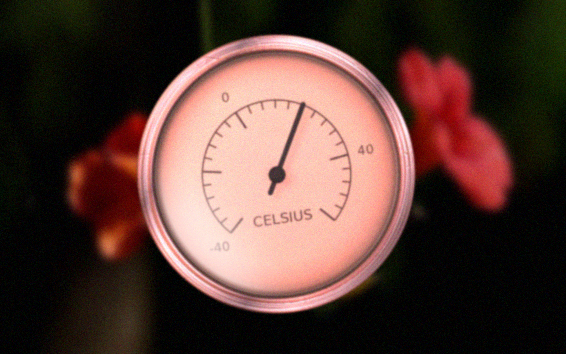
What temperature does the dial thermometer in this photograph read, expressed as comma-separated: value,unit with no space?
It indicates 20,°C
